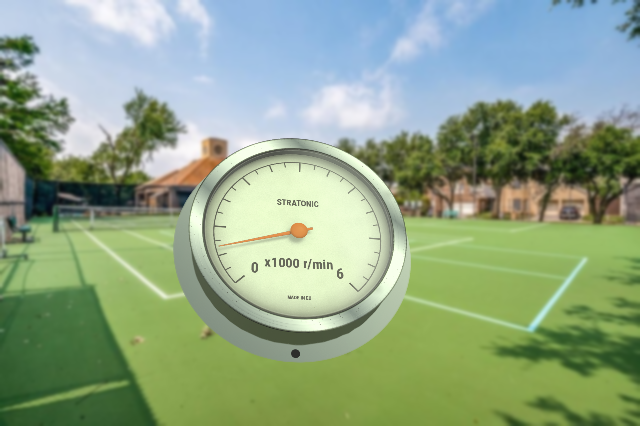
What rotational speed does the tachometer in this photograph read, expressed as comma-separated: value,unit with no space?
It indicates 625,rpm
